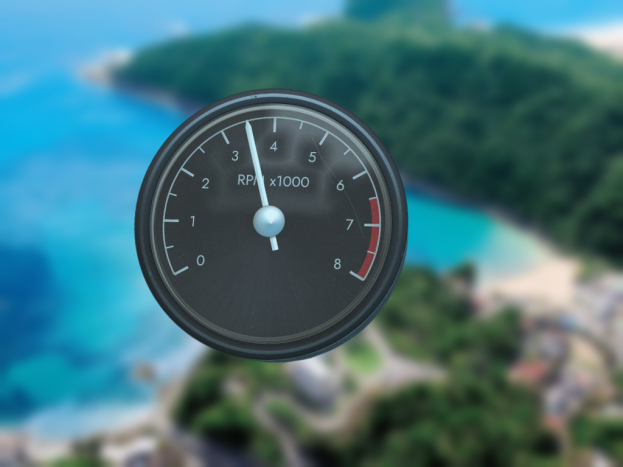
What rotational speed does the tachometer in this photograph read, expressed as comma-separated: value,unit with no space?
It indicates 3500,rpm
